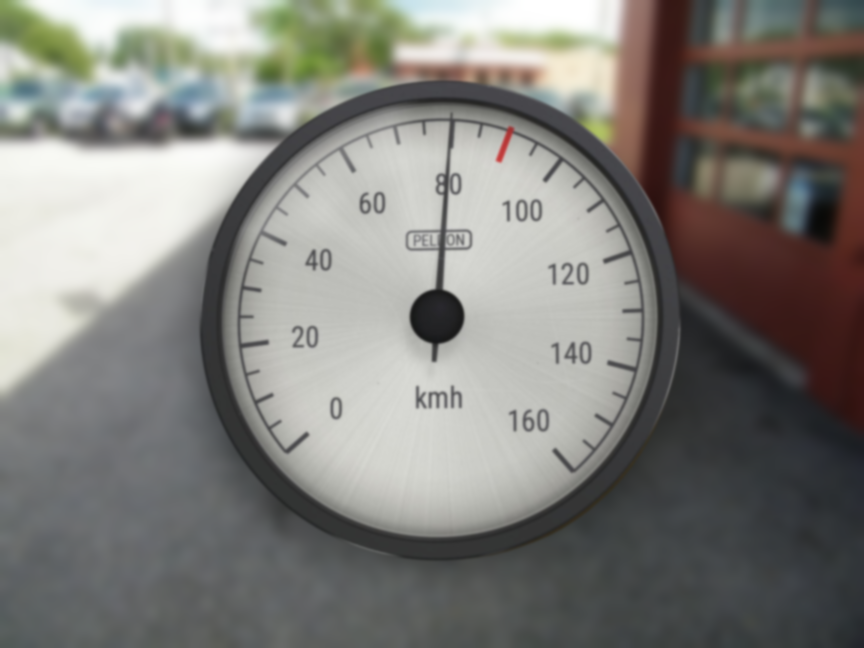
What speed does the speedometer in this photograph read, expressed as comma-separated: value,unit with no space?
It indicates 80,km/h
